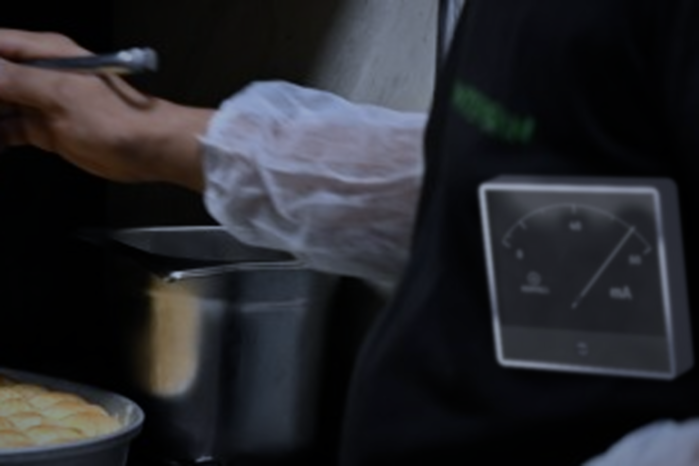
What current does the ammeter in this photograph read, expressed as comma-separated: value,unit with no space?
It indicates 55,mA
